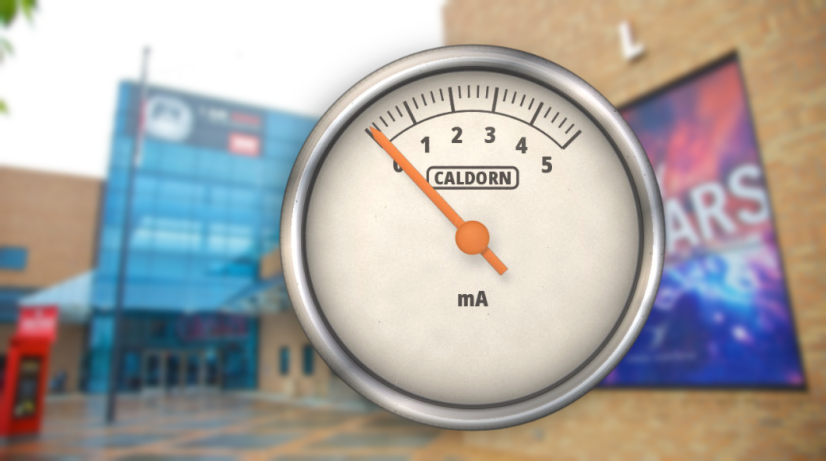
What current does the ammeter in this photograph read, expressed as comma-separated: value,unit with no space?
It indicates 0.1,mA
